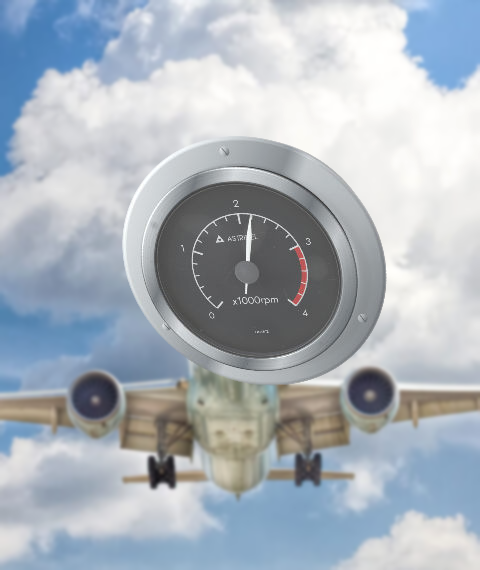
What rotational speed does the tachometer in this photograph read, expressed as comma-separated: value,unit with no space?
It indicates 2200,rpm
